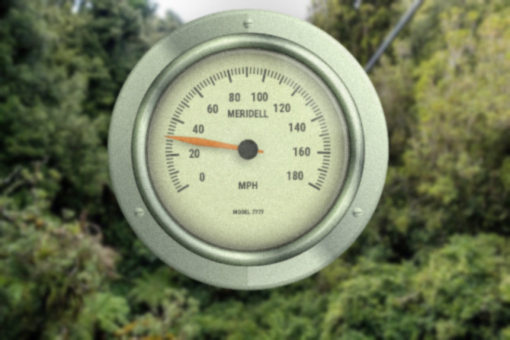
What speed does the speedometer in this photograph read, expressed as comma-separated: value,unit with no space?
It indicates 30,mph
